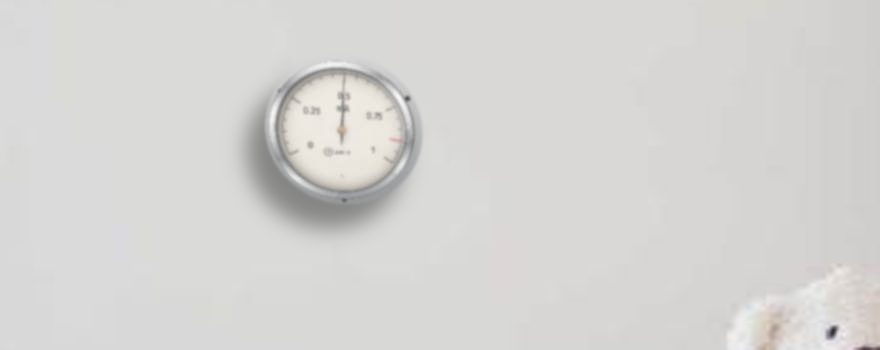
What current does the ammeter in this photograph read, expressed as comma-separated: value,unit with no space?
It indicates 0.5,mA
